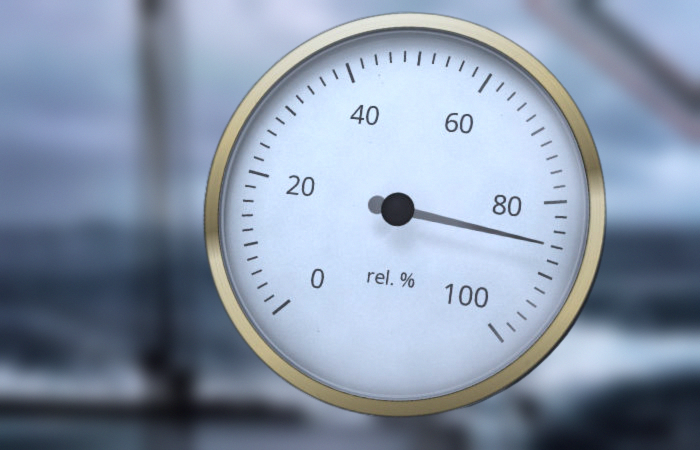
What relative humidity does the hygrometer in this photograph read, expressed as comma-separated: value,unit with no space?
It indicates 86,%
